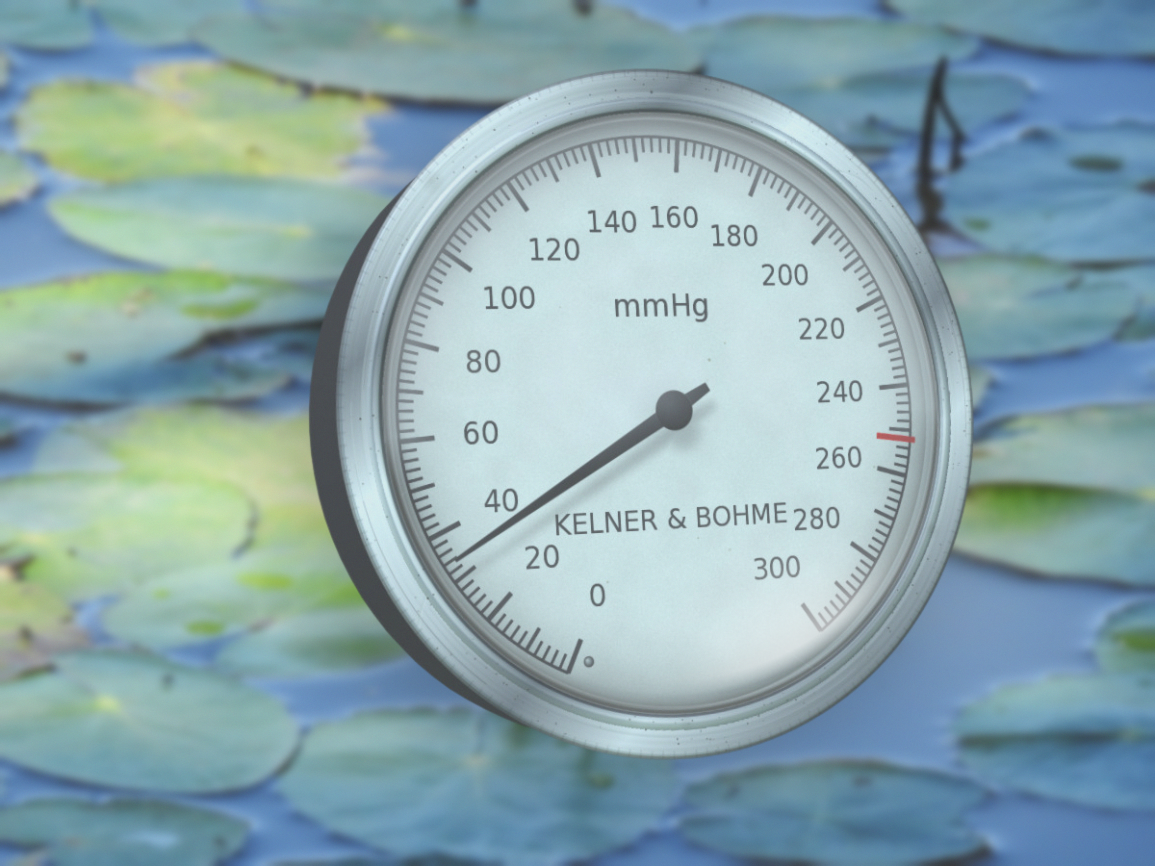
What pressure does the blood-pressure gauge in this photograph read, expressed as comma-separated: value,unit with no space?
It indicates 34,mmHg
